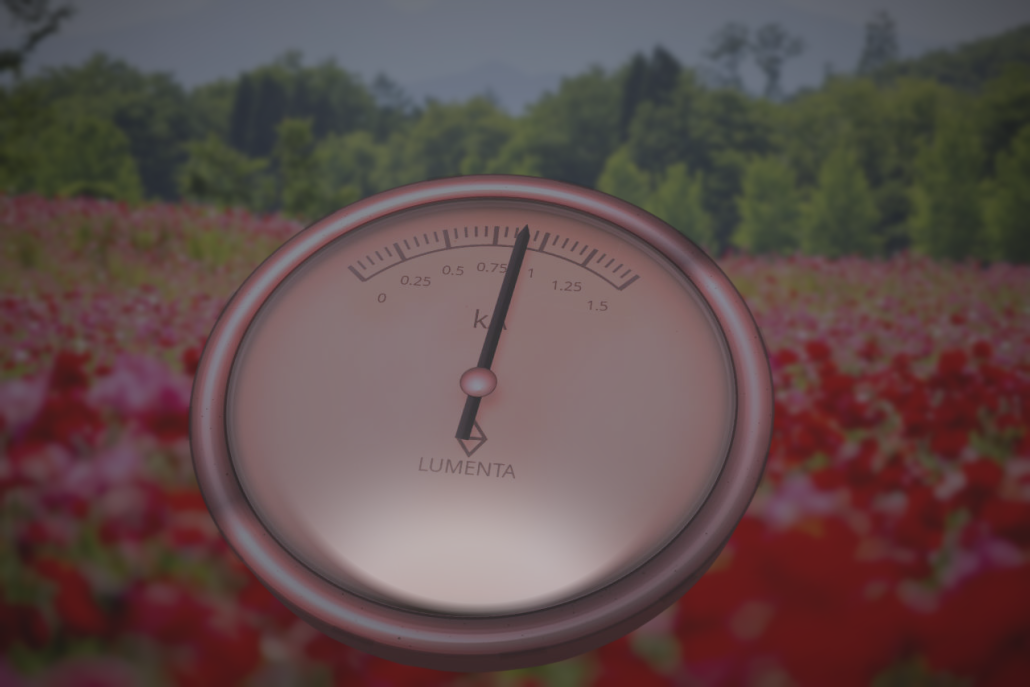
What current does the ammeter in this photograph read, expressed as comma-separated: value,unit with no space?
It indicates 0.9,kA
